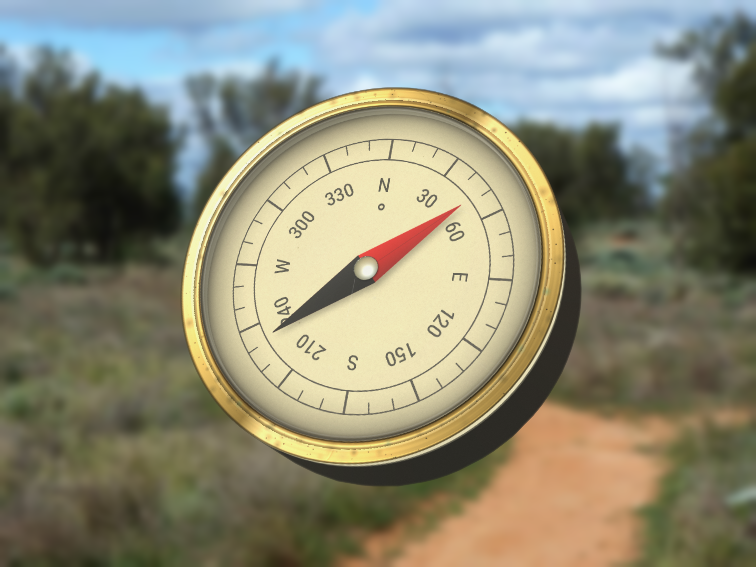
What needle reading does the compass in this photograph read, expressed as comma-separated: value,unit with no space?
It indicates 50,°
